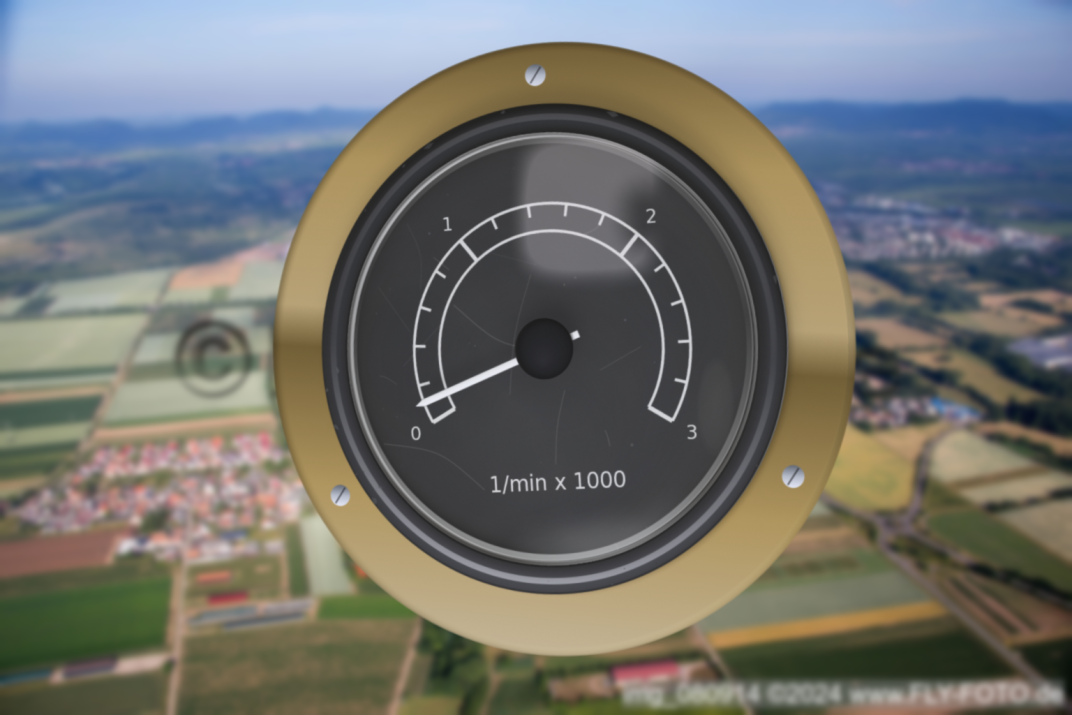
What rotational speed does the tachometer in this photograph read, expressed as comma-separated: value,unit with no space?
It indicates 100,rpm
